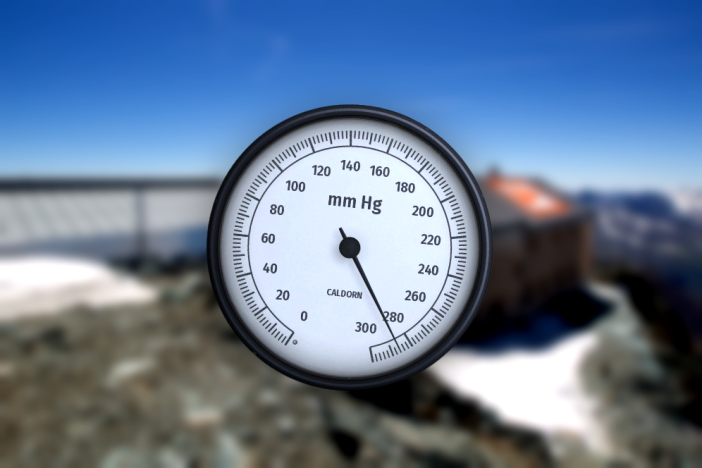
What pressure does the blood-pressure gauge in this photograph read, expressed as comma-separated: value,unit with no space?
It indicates 286,mmHg
